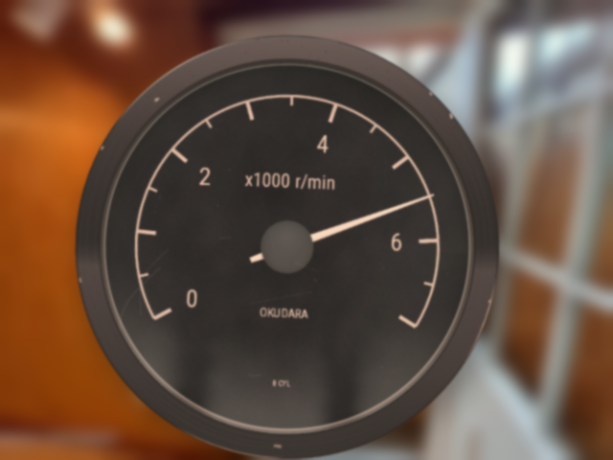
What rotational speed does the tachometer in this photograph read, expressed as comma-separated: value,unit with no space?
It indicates 5500,rpm
